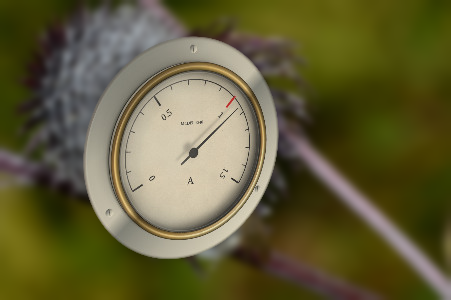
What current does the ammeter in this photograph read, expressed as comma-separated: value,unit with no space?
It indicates 1.05,A
